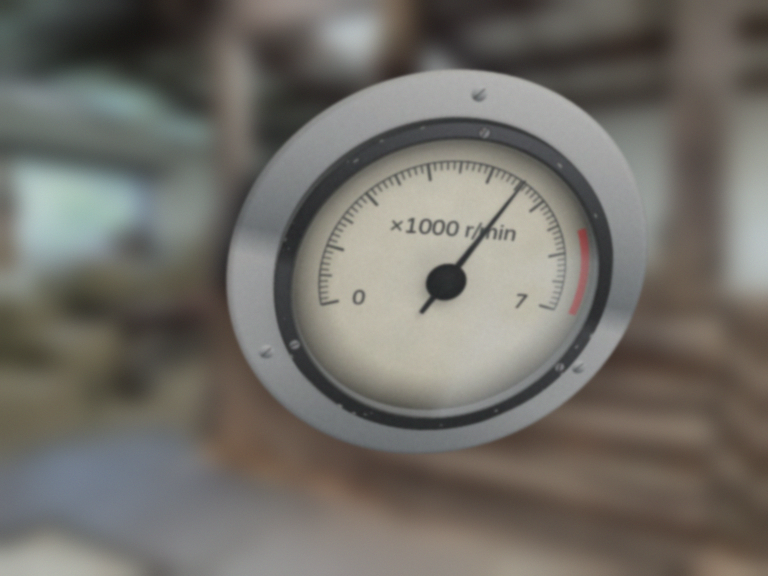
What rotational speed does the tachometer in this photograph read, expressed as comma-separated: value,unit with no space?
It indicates 4500,rpm
